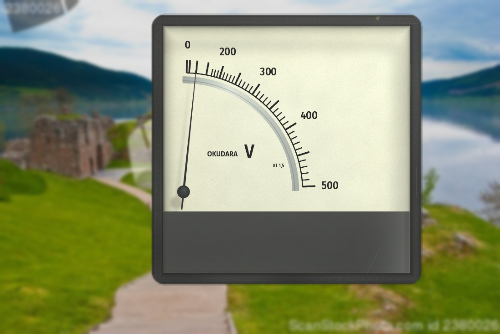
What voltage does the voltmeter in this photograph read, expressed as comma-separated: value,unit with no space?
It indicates 100,V
